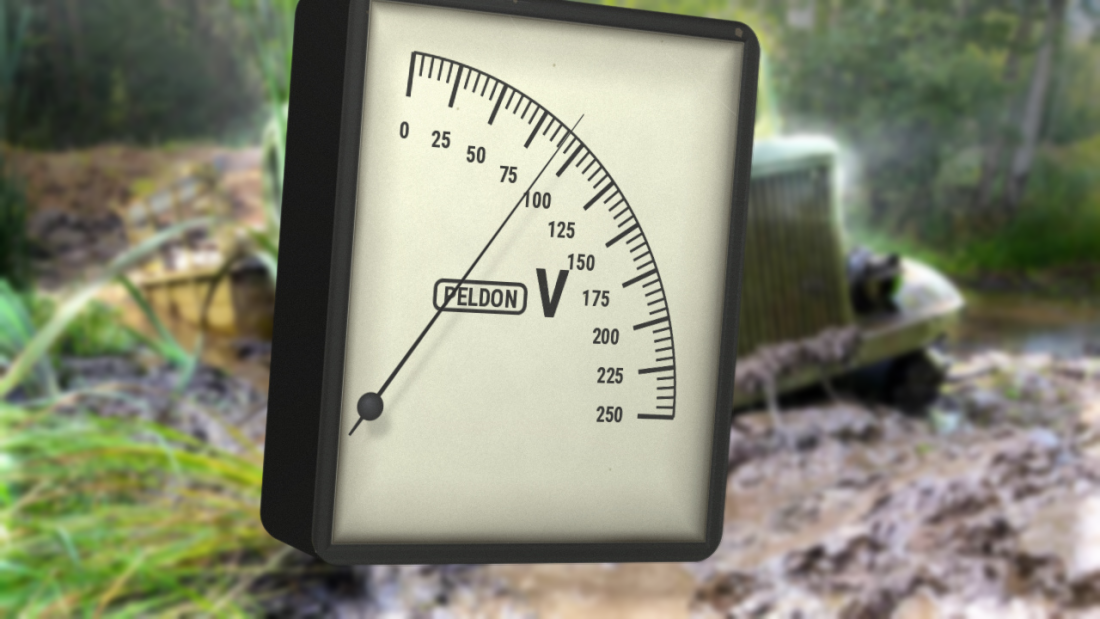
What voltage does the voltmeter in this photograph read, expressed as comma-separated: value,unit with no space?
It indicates 90,V
